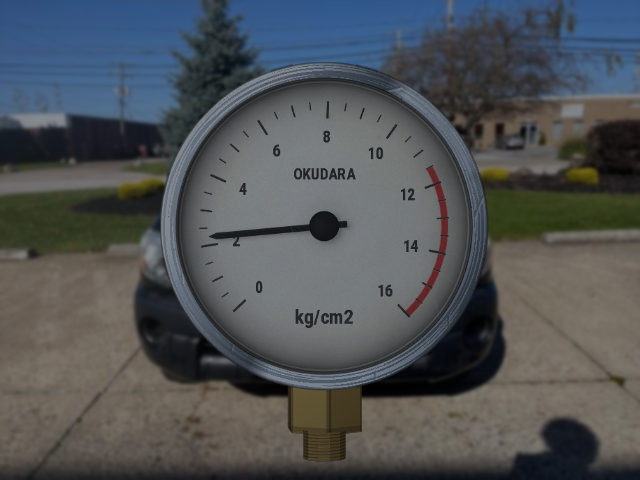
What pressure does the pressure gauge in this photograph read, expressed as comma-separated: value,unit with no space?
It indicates 2.25,kg/cm²
